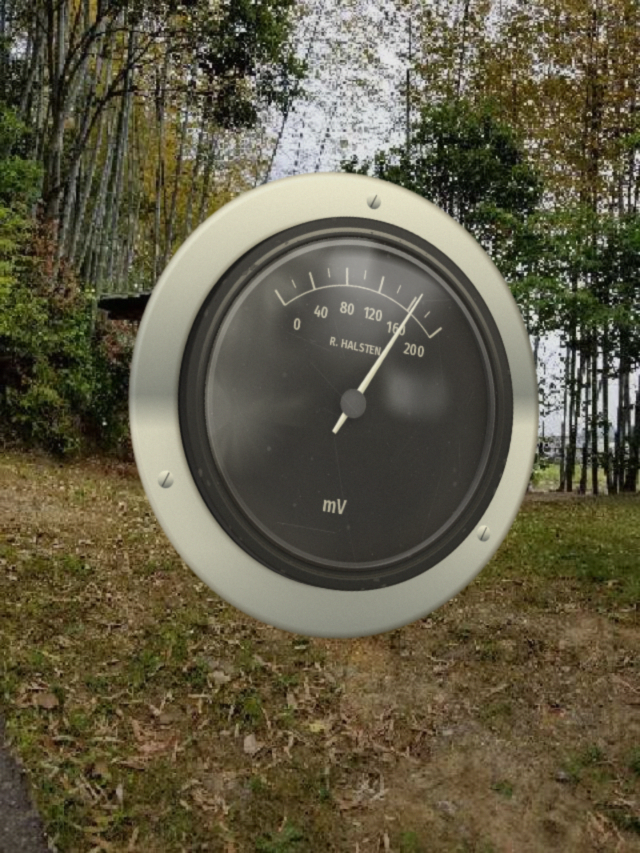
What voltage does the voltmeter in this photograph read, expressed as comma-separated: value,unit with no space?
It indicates 160,mV
